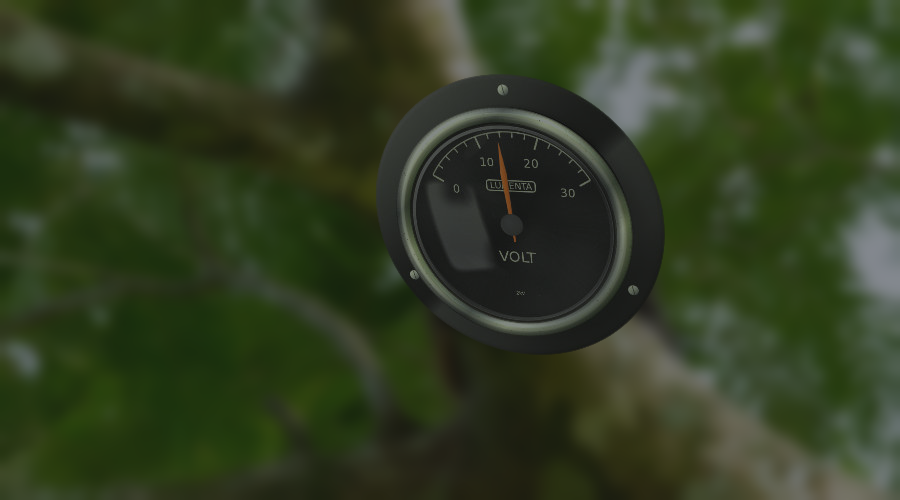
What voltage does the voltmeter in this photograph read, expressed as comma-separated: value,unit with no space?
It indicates 14,V
